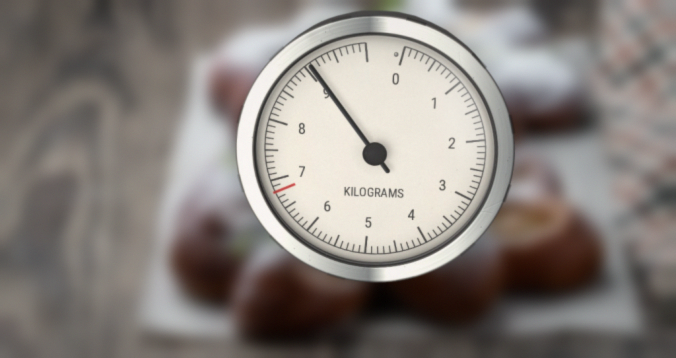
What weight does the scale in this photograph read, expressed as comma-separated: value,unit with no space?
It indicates 9.1,kg
